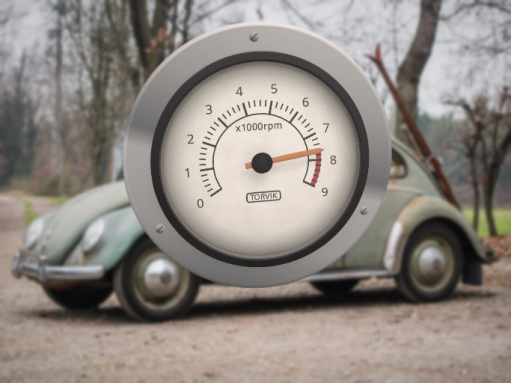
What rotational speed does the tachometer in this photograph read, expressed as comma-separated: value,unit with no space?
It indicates 7600,rpm
